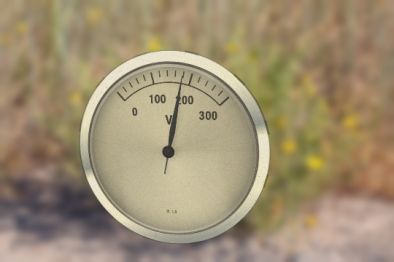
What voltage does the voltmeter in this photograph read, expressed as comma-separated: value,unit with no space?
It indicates 180,V
